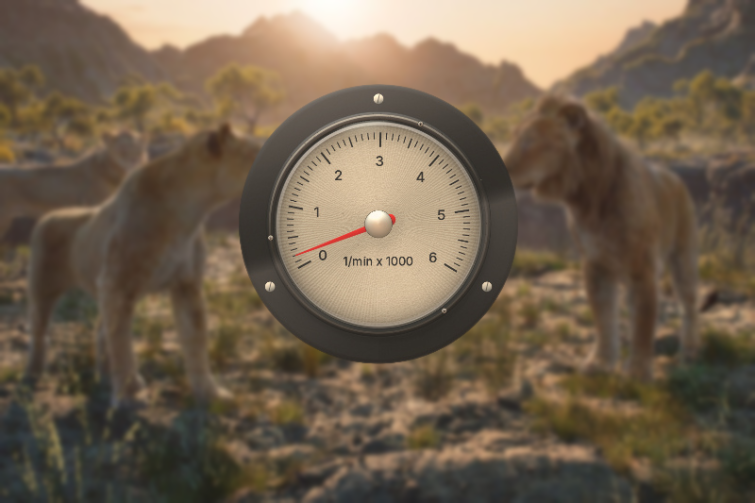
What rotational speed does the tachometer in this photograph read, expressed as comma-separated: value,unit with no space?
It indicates 200,rpm
